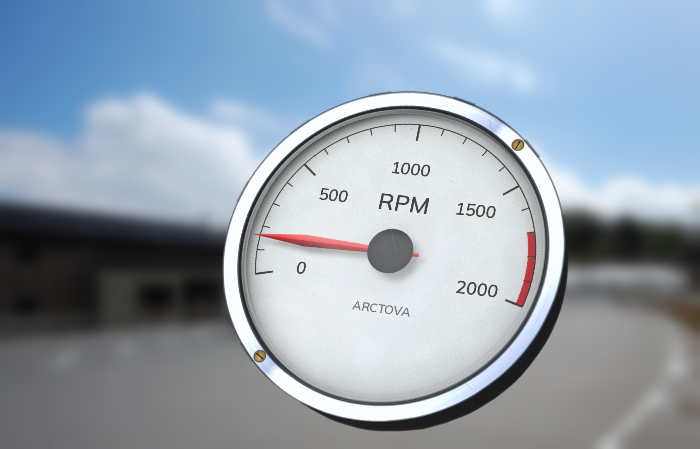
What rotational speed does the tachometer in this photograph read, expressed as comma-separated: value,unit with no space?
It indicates 150,rpm
